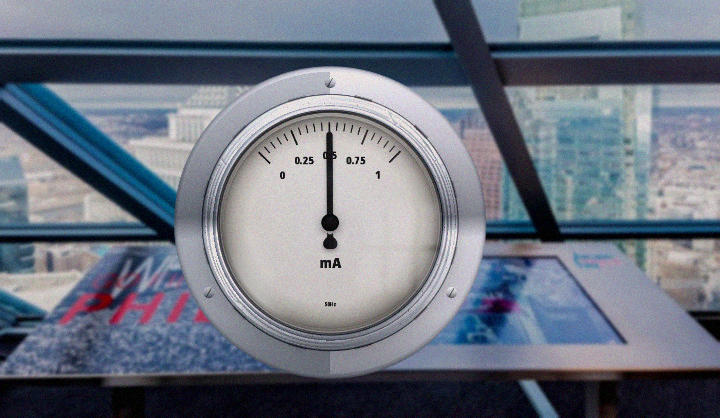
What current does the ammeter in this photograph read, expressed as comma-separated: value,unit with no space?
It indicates 0.5,mA
